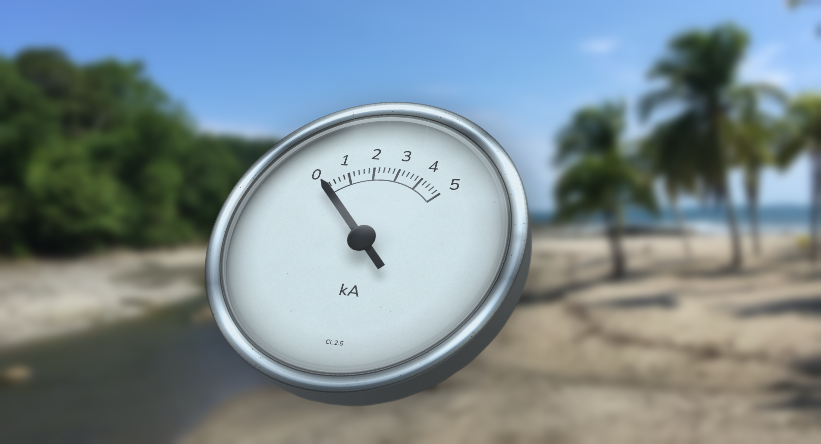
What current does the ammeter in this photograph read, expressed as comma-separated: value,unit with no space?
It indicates 0,kA
